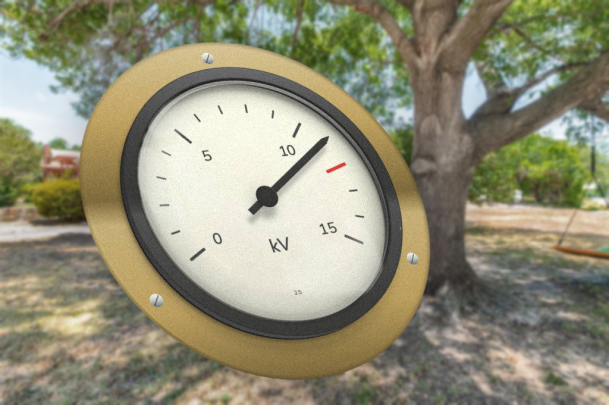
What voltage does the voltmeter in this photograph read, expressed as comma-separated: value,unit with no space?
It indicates 11,kV
